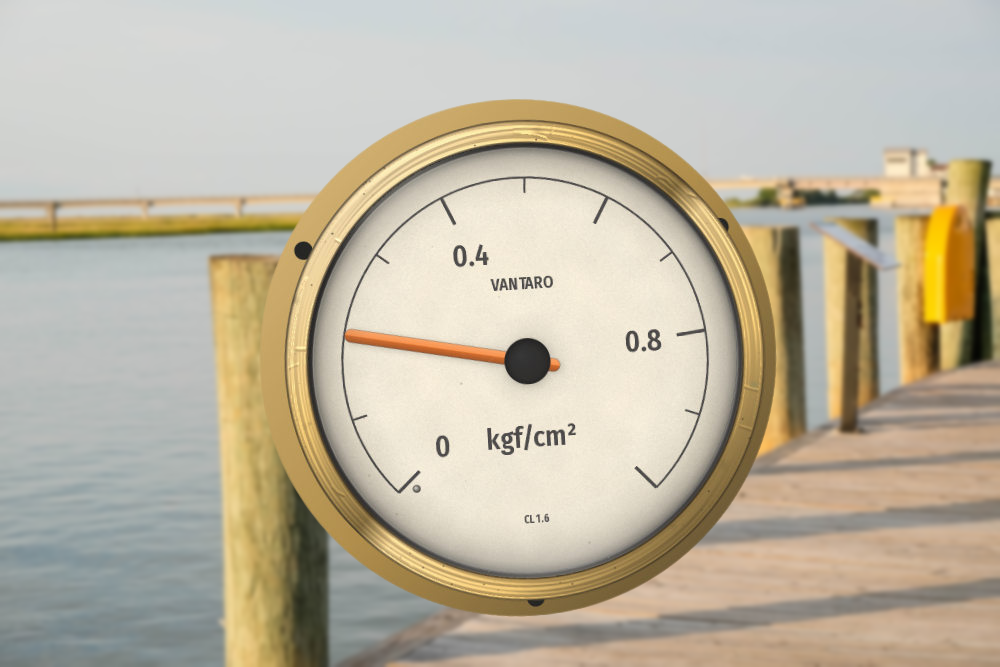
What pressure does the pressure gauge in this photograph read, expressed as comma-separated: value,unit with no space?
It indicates 0.2,kg/cm²
